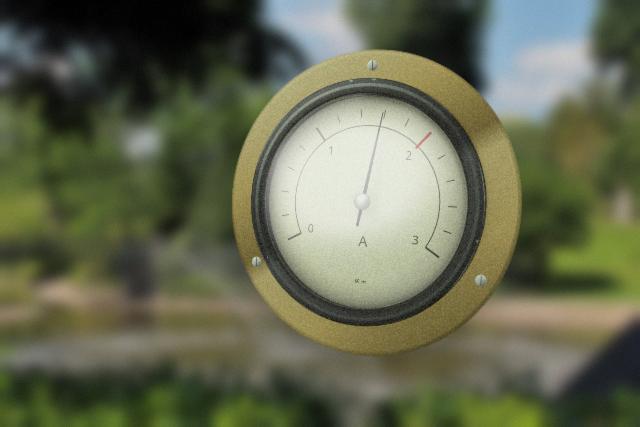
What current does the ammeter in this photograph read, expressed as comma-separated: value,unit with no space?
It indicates 1.6,A
